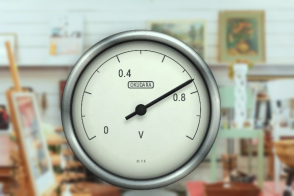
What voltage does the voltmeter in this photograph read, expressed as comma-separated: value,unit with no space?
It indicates 0.75,V
